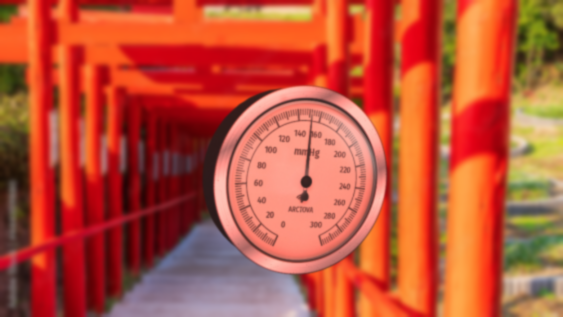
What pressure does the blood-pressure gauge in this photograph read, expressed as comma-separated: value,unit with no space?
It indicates 150,mmHg
